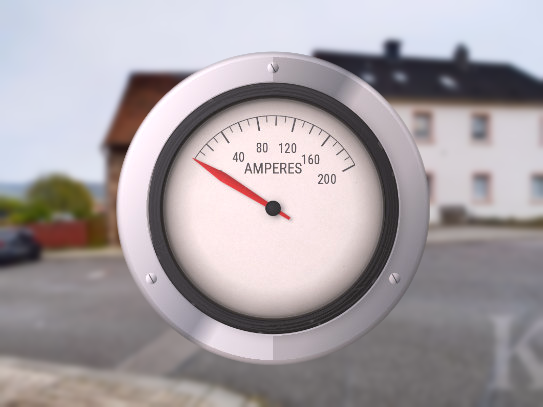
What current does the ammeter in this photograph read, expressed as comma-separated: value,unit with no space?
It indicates 0,A
